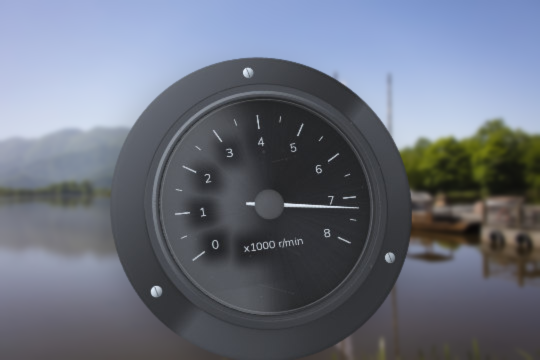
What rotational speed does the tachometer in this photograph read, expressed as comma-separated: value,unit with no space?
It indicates 7250,rpm
